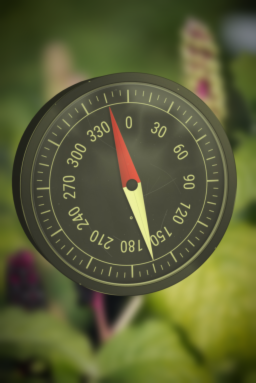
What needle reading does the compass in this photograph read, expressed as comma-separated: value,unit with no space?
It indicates 345,°
